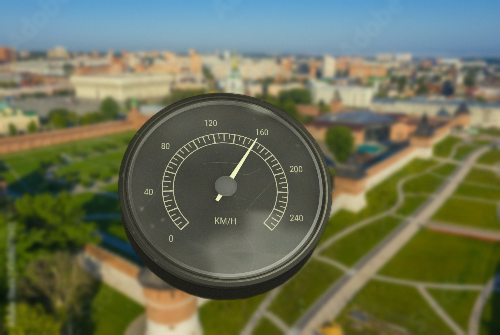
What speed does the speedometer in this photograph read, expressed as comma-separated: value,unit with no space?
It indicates 160,km/h
